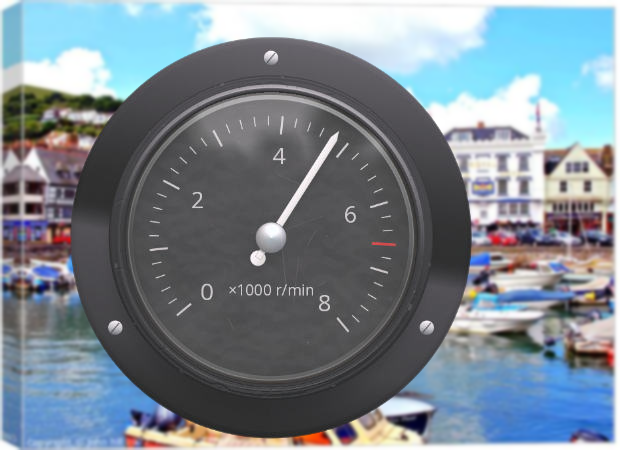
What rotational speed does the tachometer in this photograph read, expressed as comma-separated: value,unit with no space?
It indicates 4800,rpm
